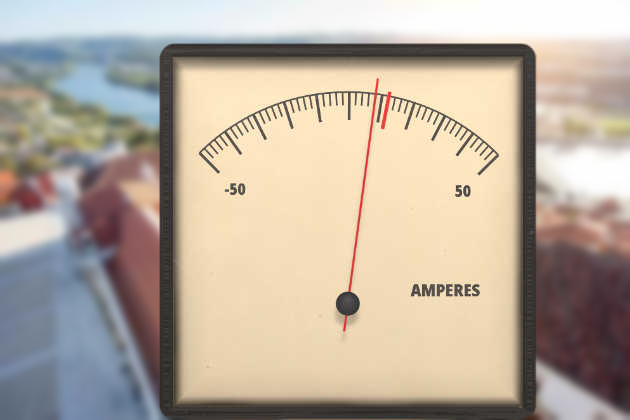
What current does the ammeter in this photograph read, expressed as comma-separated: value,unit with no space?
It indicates 8,A
